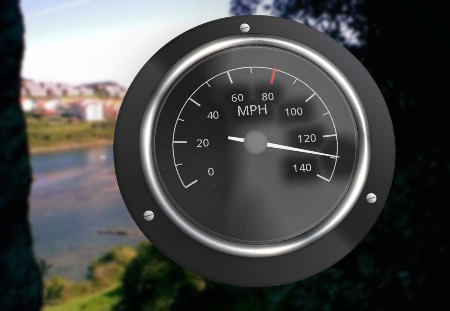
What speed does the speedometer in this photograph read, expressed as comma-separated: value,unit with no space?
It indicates 130,mph
